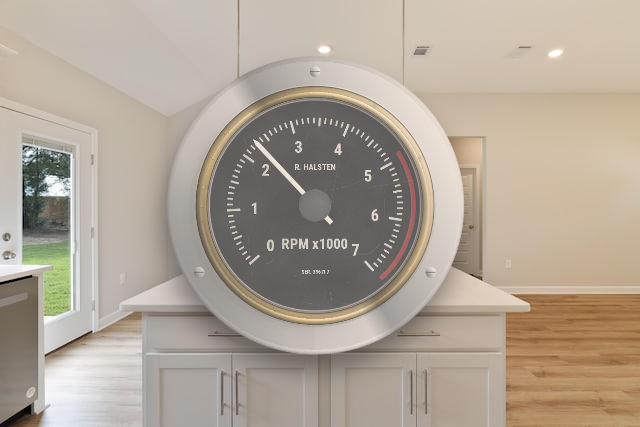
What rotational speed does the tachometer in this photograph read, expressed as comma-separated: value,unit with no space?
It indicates 2300,rpm
